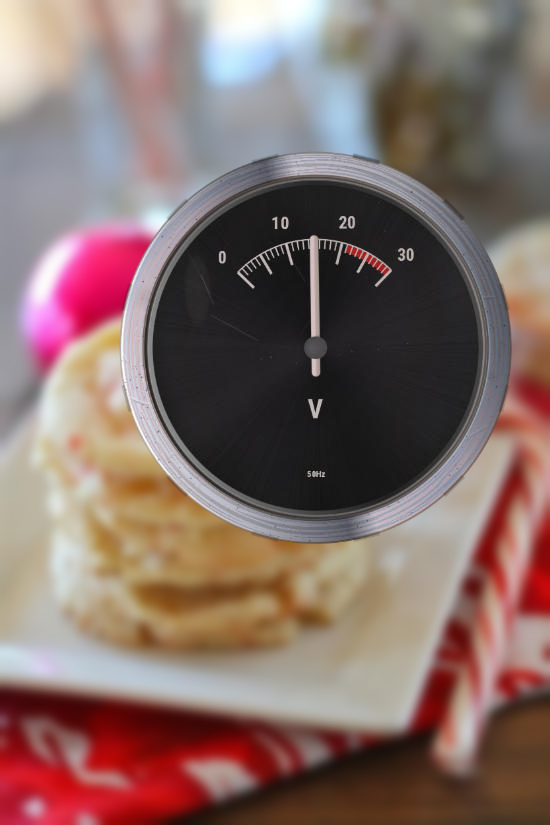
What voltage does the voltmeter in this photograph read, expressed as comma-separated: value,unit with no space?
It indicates 15,V
